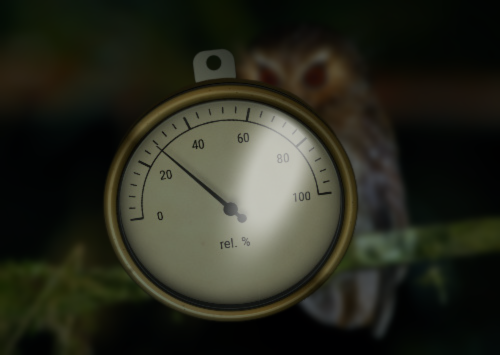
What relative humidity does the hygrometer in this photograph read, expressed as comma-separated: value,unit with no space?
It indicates 28,%
